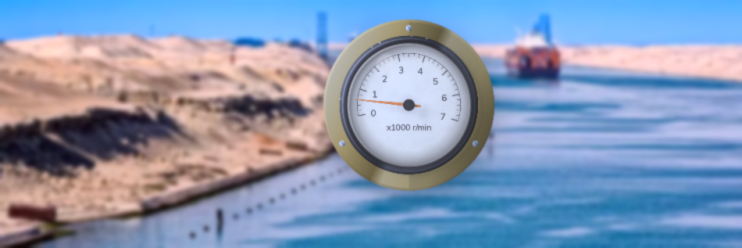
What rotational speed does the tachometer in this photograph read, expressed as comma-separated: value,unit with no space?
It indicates 600,rpm
